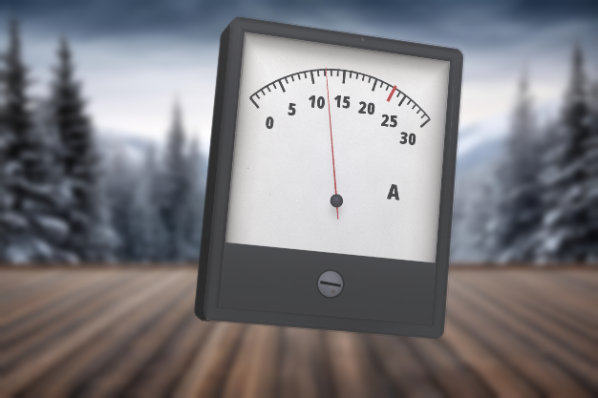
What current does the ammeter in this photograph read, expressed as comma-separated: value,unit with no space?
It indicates 12,A
